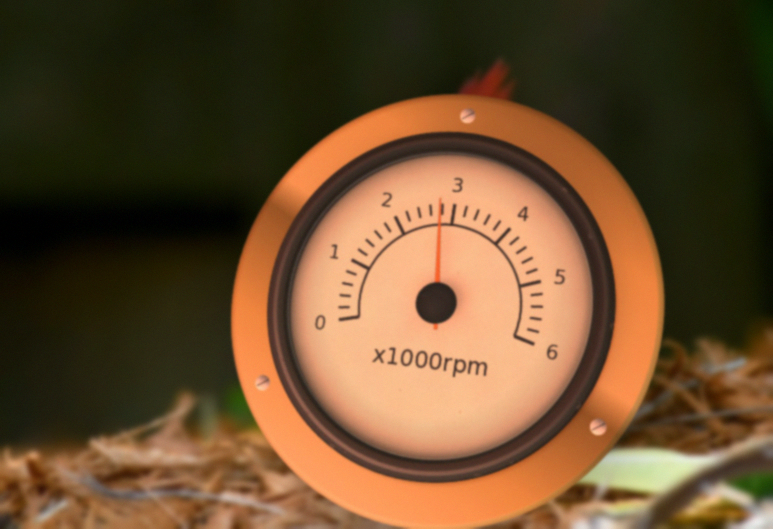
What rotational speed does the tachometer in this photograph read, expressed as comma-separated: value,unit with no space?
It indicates 2800,rpm
